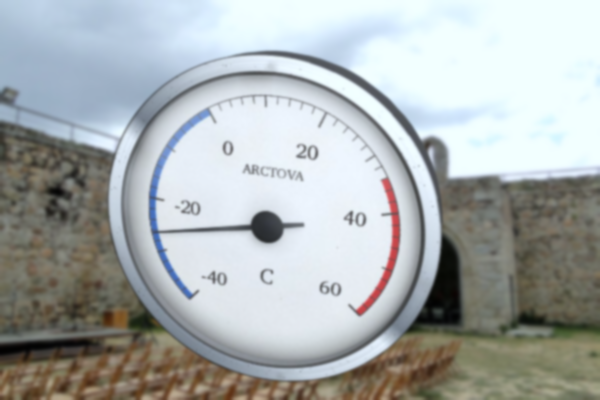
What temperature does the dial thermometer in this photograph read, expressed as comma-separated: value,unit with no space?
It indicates -26,°C
